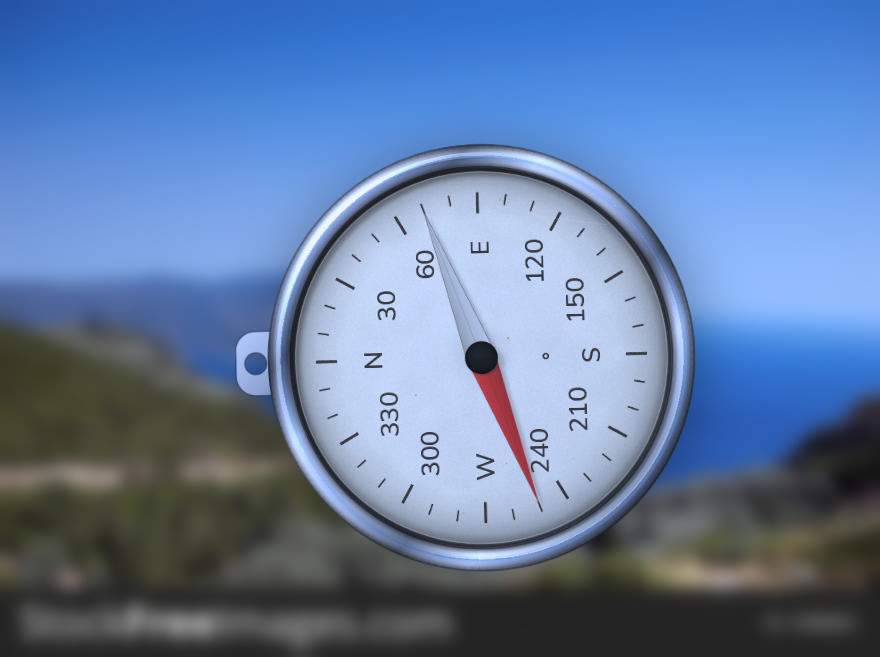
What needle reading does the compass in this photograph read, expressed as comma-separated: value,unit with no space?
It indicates 250,°
